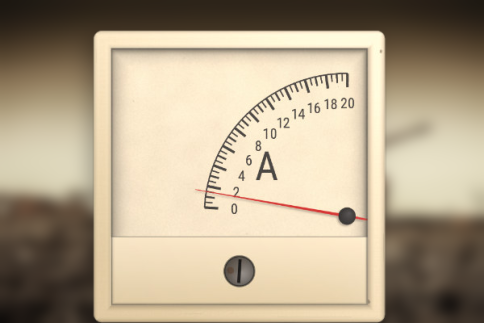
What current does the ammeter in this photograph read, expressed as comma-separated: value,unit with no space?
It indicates 1.5,A
